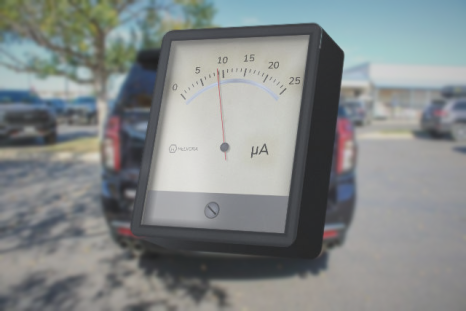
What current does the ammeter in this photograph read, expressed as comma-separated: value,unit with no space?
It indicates 9,µA
